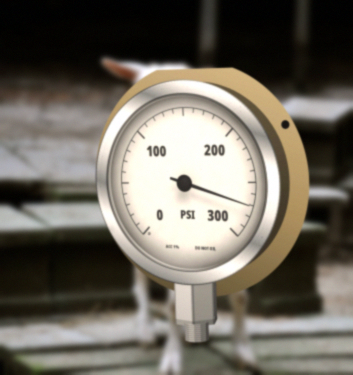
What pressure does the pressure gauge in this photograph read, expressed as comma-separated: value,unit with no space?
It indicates 270,psi
